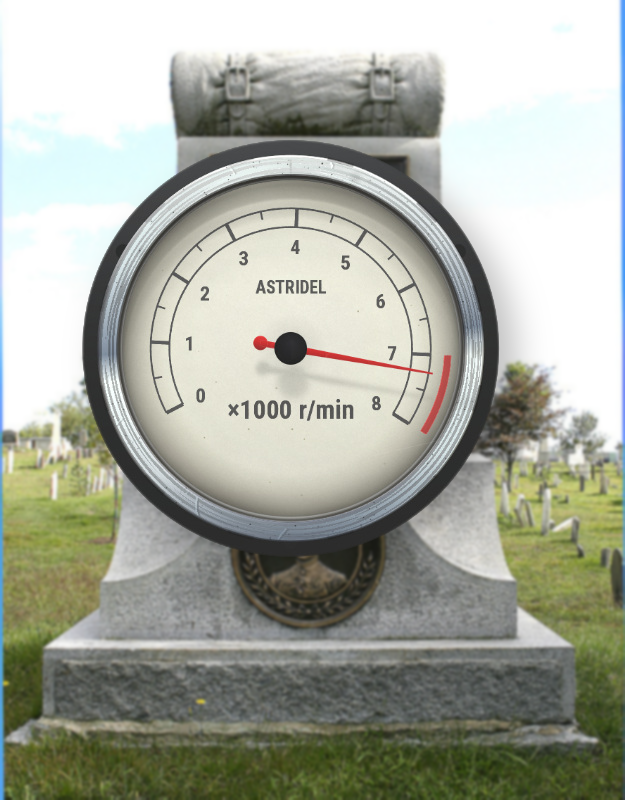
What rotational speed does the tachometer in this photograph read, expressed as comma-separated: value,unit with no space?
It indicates 7250,rpm
